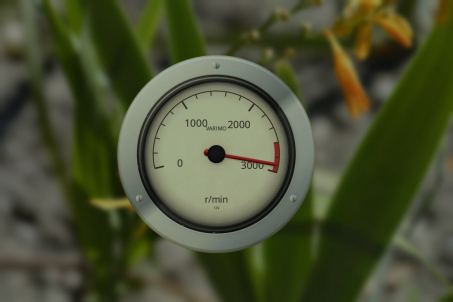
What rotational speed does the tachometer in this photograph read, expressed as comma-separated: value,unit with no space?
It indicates 2900,rpm
